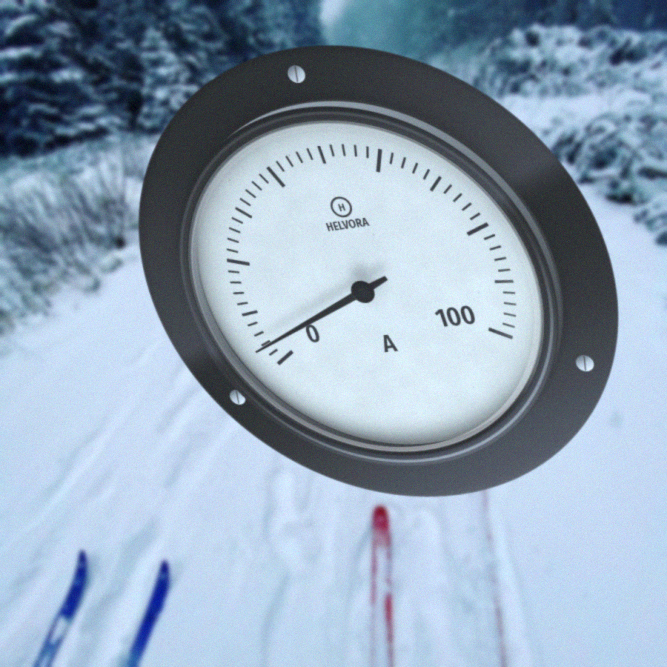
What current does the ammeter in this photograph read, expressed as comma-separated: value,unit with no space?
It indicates 4,A
